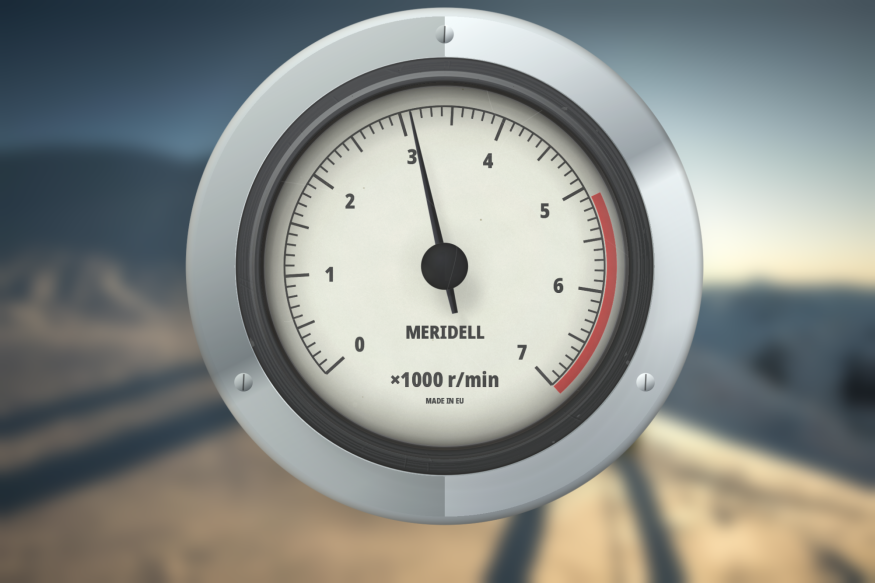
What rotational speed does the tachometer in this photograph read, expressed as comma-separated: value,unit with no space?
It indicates 3100,rpm
